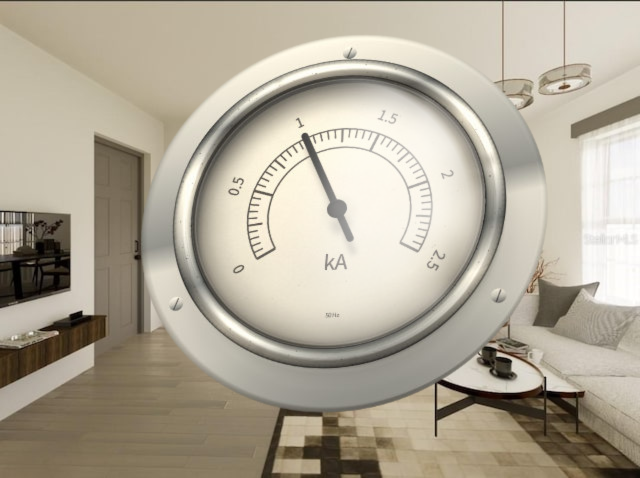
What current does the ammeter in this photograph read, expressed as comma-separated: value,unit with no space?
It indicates 1,kA
